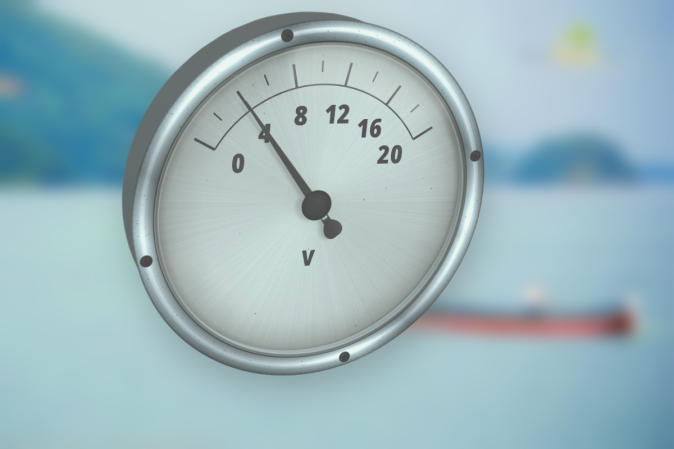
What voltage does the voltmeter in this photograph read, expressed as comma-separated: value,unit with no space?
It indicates 4,V
